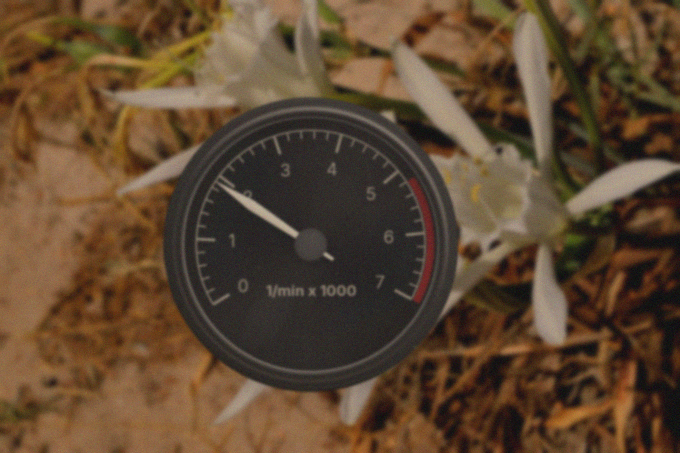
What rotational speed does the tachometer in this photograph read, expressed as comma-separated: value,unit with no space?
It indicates 1900,rpm
